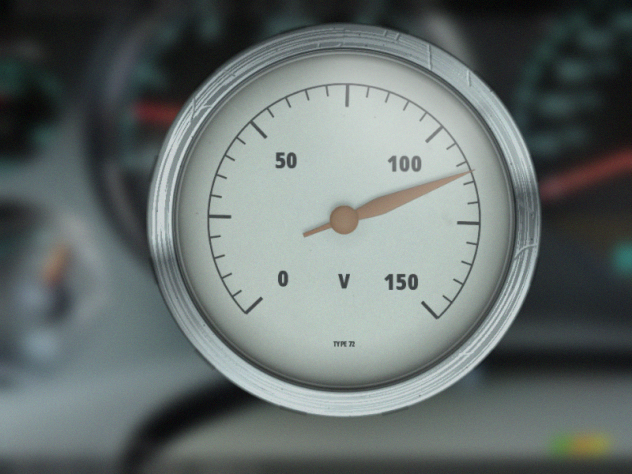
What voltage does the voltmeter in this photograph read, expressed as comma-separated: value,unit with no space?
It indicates 112.5,V
